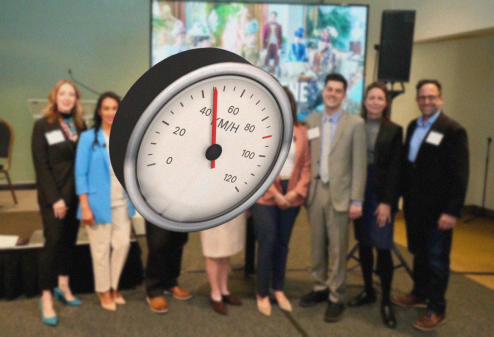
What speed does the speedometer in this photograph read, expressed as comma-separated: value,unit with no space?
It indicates 45,km/h
